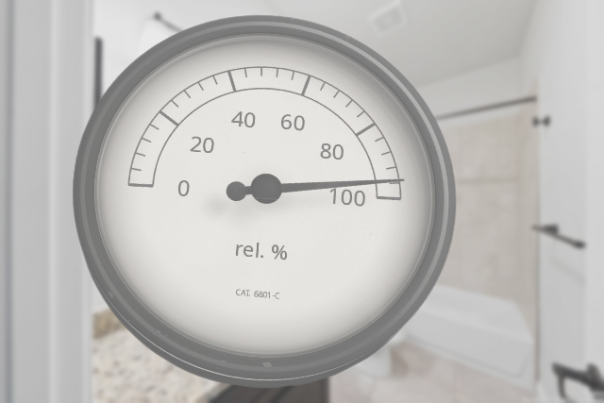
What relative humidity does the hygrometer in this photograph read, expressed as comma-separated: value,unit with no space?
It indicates 96,%
